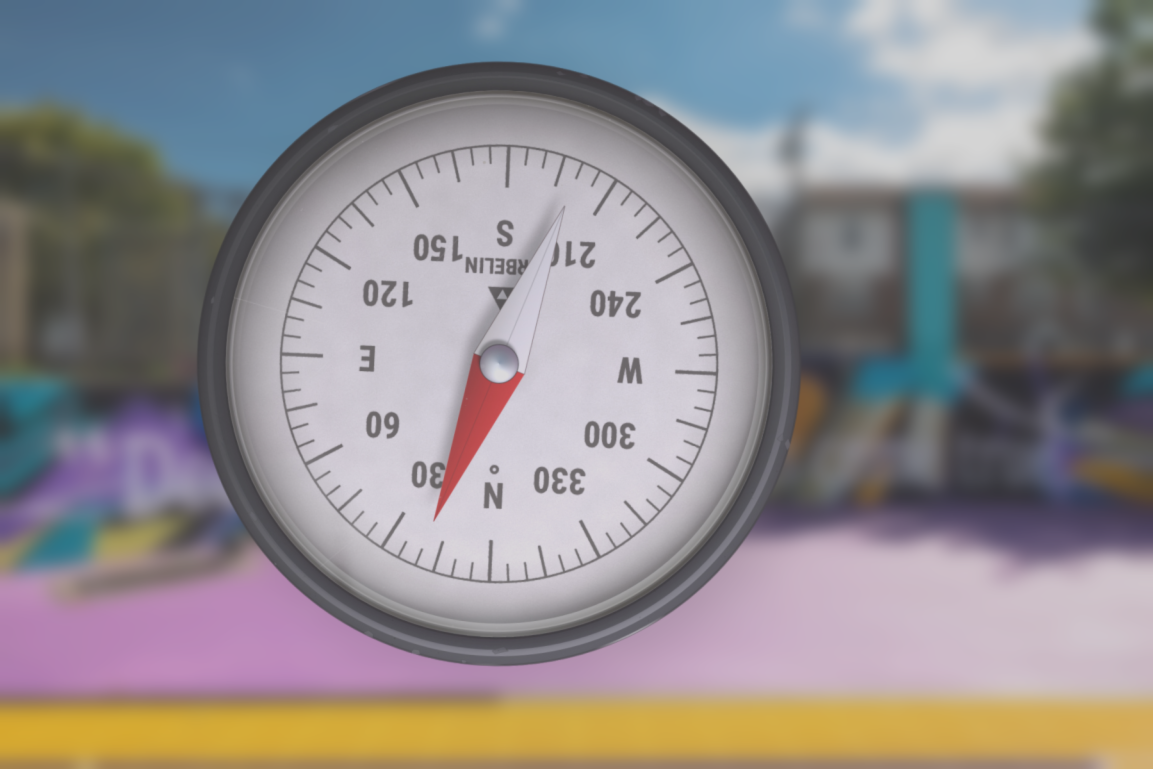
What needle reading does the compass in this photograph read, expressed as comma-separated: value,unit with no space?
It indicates 20,°
